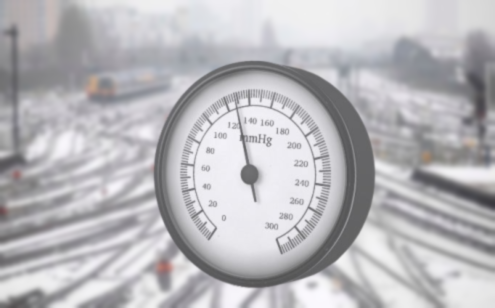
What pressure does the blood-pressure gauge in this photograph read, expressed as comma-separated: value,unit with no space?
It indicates 130,mmHg
